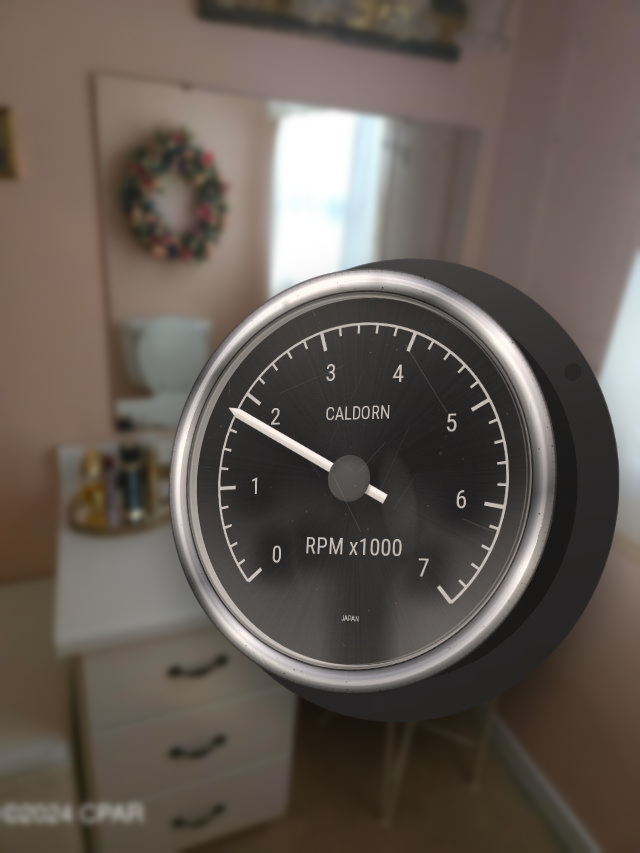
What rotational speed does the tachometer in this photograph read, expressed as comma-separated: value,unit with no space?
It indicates 1800,rpm
